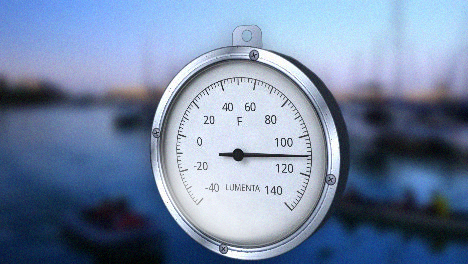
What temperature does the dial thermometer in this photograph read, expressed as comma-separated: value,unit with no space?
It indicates 110,°F
